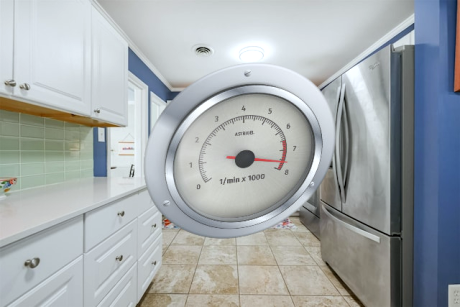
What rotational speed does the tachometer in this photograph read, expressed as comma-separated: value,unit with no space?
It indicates 7500,rpm
